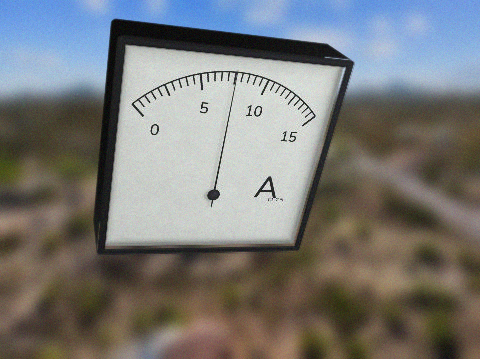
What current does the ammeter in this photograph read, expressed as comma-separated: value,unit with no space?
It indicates 7.5,A
